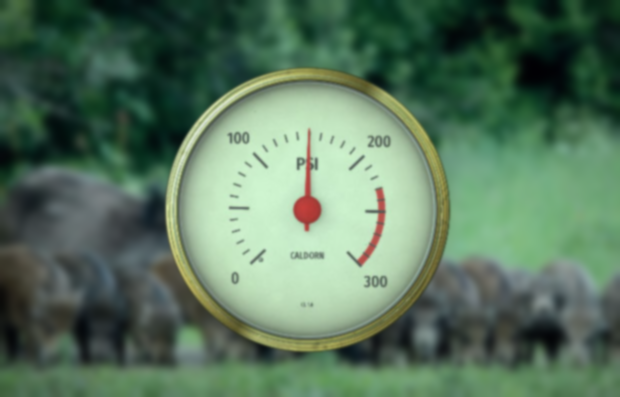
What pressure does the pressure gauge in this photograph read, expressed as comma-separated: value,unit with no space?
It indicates 150,psi
